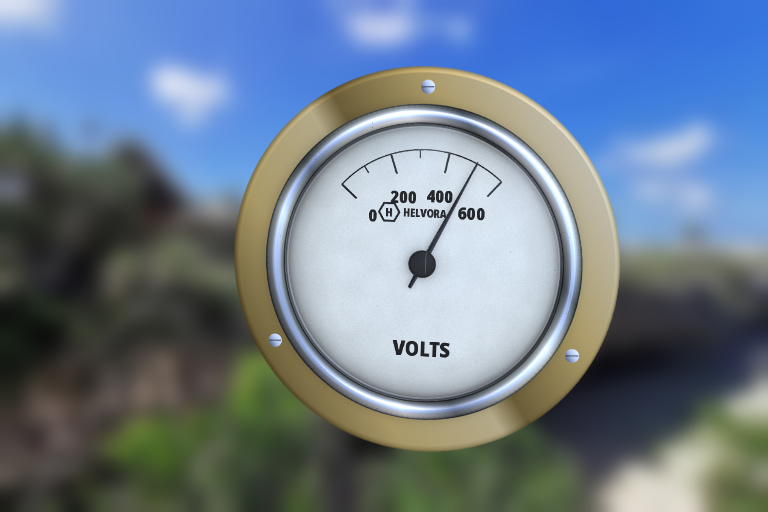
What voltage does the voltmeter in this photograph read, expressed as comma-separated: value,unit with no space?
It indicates 500,V
